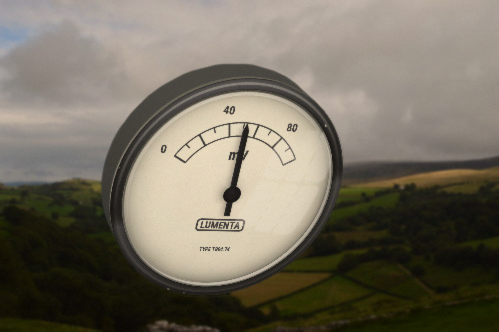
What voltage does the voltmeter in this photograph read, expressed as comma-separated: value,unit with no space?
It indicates 50,mV
